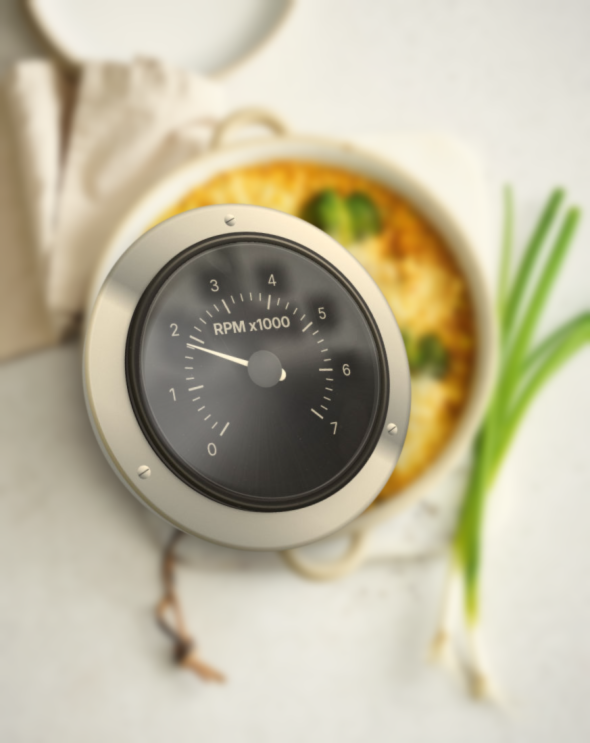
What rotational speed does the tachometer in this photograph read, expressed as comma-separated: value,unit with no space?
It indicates 1800,rpm
